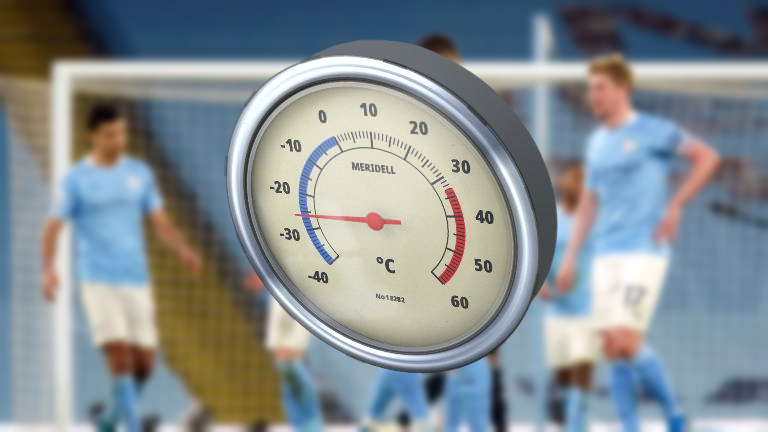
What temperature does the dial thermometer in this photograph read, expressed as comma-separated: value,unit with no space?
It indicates -25,°C
